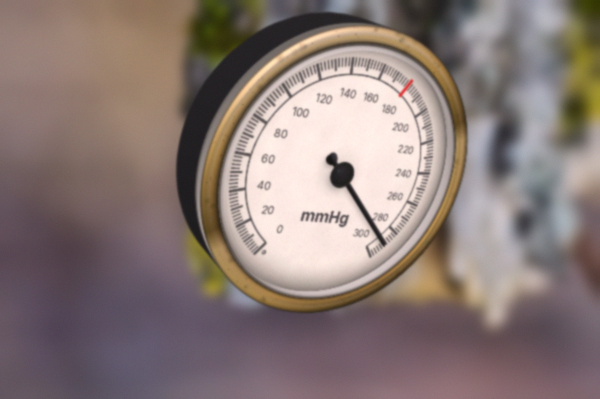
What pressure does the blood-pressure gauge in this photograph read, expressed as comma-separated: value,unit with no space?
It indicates 290,mmHg
